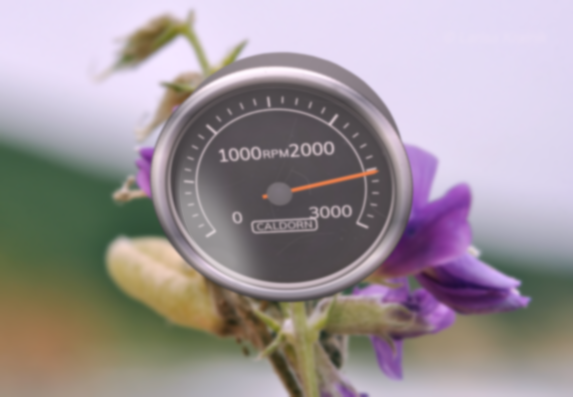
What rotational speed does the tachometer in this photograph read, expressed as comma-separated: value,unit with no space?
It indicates 2500,rpm
